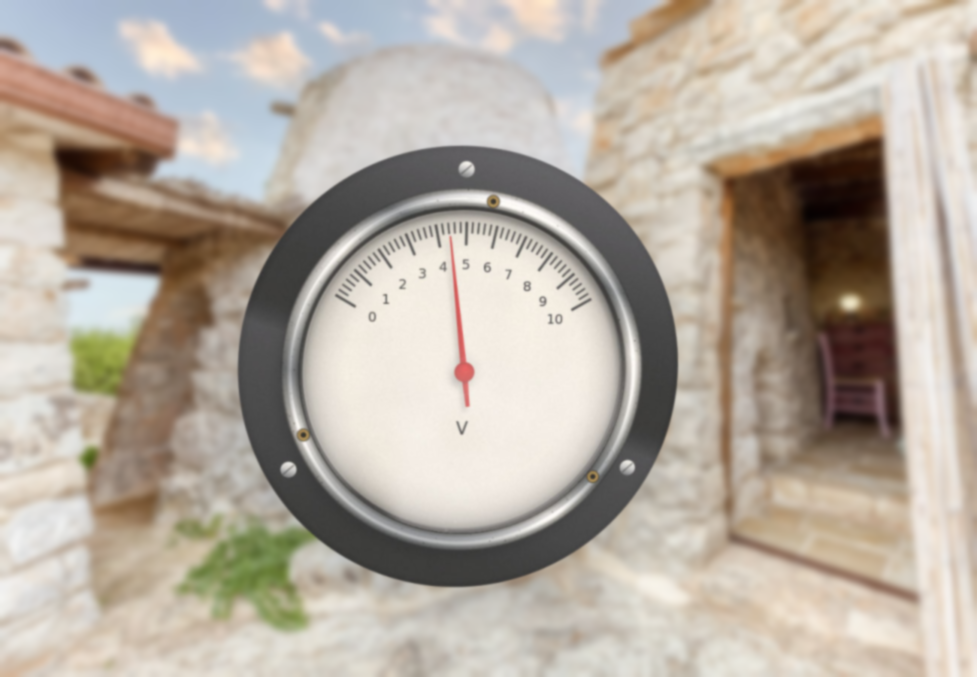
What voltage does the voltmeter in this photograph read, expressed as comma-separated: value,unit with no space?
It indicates 4.4,V
